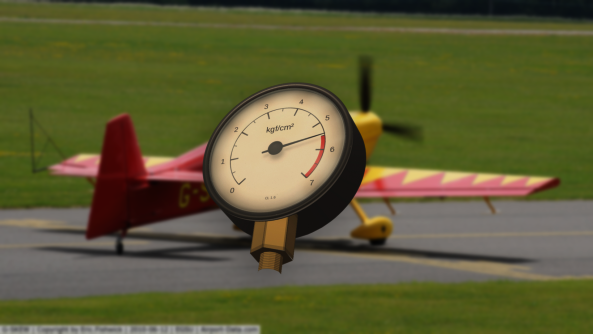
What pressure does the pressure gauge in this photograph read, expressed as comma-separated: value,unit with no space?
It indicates 5.5,kg/cm²
